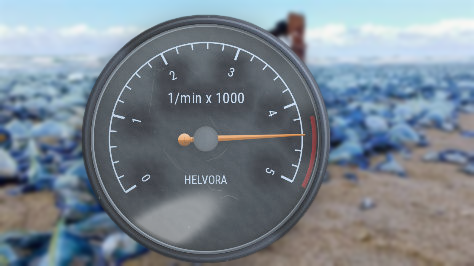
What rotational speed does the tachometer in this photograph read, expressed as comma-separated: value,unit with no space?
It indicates 4400,rpm
